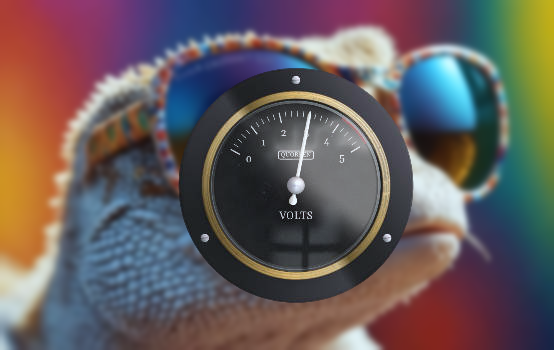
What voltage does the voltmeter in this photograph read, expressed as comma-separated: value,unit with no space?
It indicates 3,V
